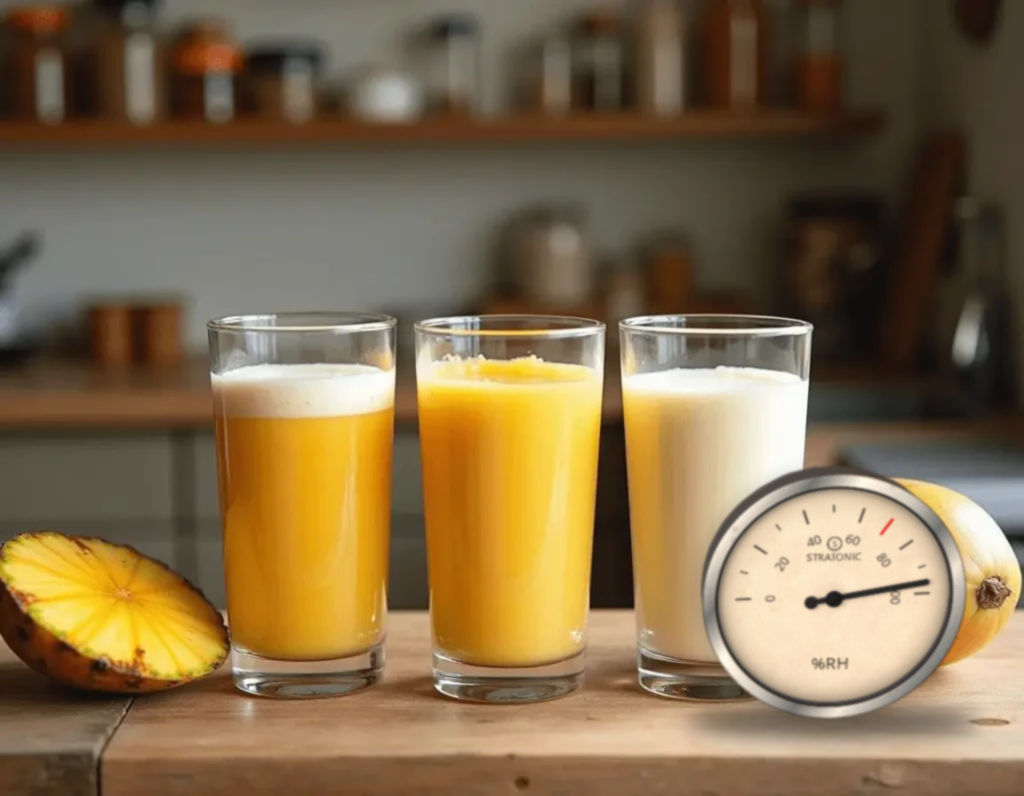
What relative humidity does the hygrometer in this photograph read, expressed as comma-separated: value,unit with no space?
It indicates 95,%
